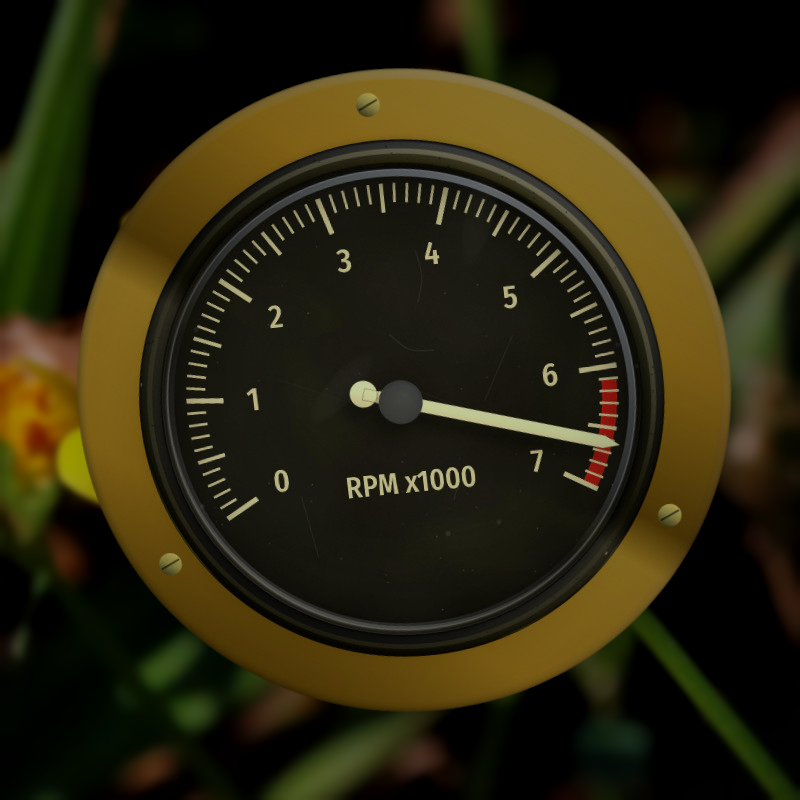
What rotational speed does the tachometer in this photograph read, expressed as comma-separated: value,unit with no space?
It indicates 6600,rpm
